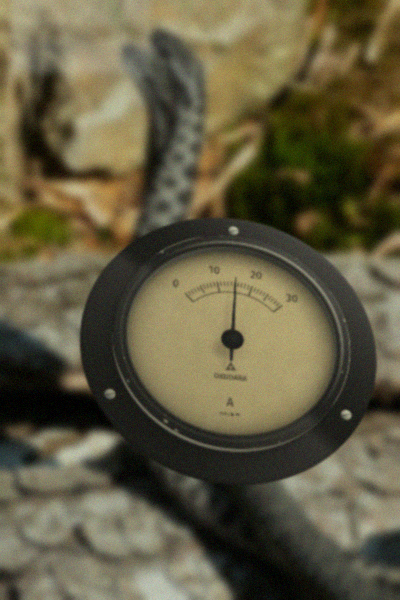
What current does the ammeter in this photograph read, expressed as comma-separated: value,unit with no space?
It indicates 15,A
